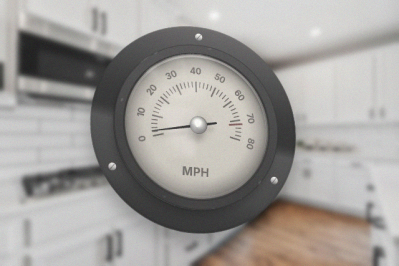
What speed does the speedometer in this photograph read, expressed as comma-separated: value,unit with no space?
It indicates 2,mph
